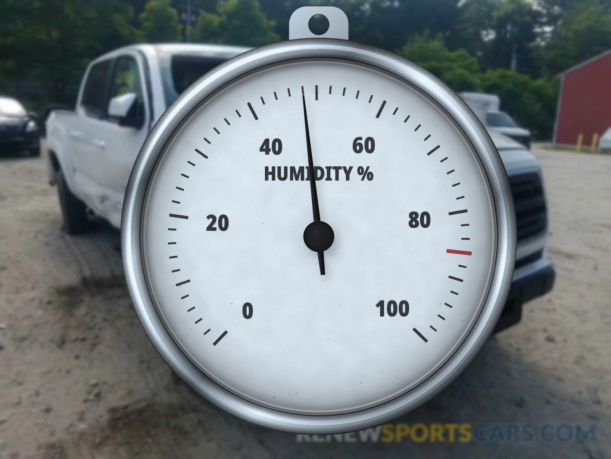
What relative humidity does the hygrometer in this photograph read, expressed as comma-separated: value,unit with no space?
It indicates 48,%
